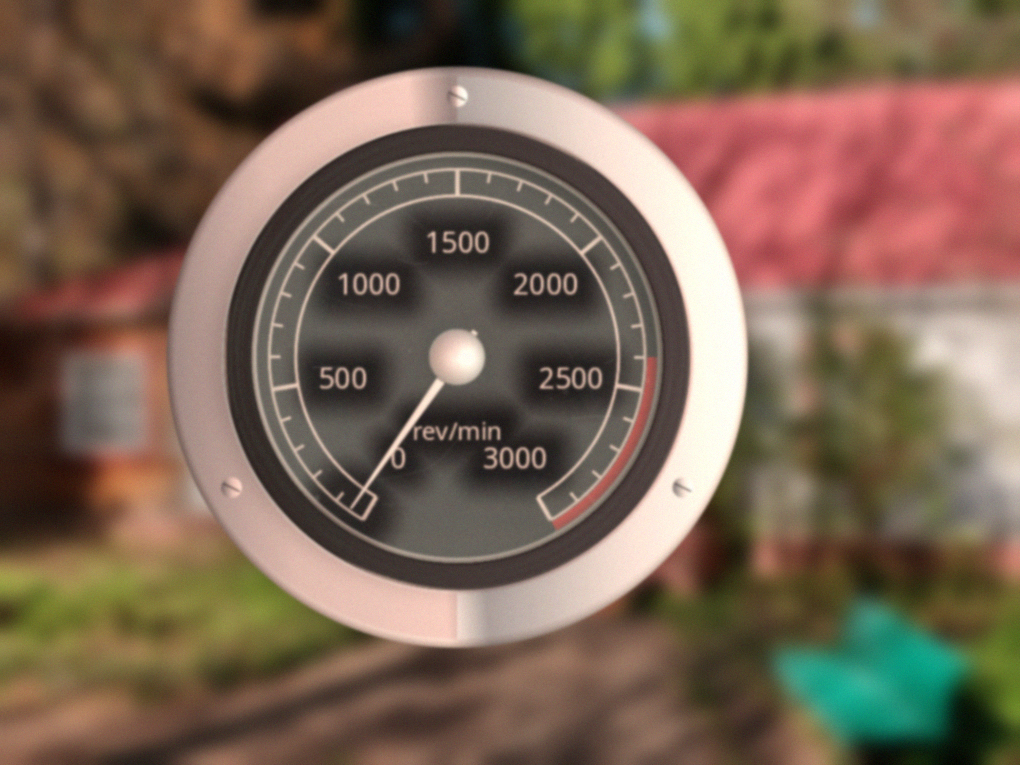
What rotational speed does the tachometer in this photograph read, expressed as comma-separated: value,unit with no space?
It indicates 50,rpm
